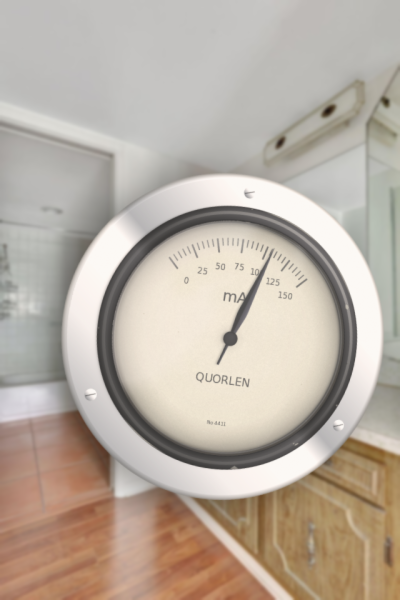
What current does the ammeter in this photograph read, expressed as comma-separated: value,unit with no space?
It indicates 105,mA
